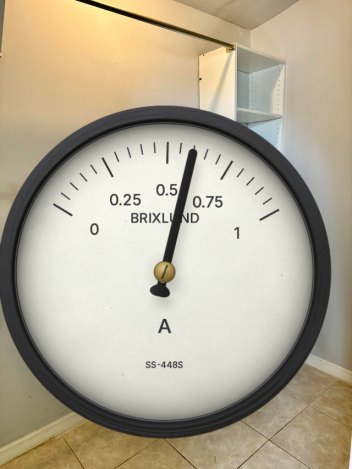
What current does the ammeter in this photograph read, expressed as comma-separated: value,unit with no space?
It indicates 0.6,A
